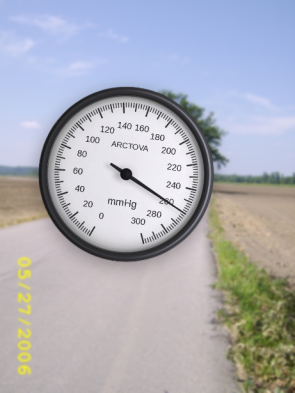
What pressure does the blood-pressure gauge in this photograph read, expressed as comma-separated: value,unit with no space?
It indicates 260,mmHg
